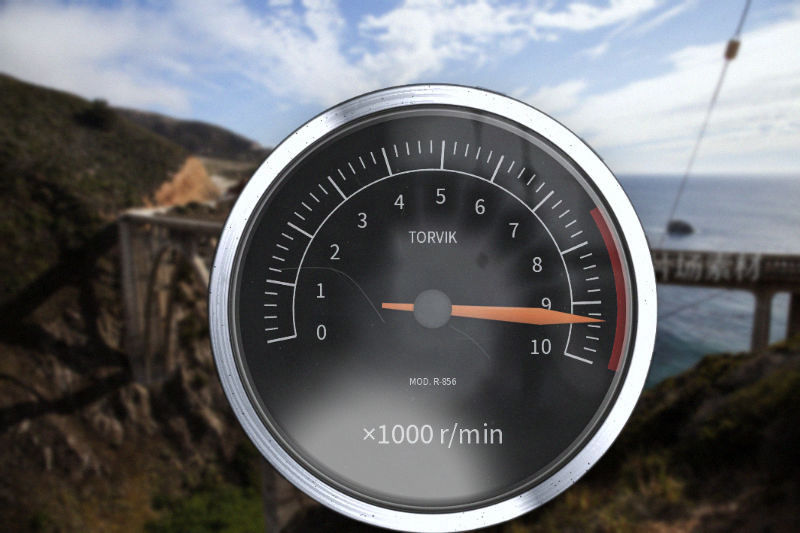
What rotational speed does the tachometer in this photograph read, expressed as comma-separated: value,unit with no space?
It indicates 9300,rpm
